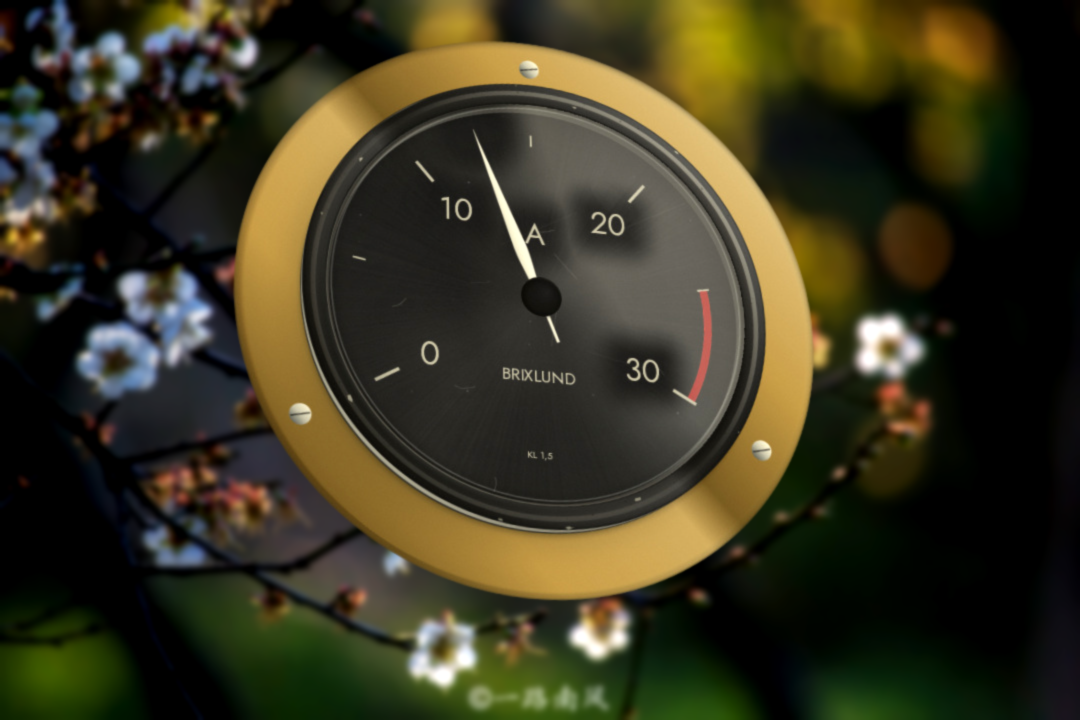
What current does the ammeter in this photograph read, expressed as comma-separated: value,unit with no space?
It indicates 12.5,A
